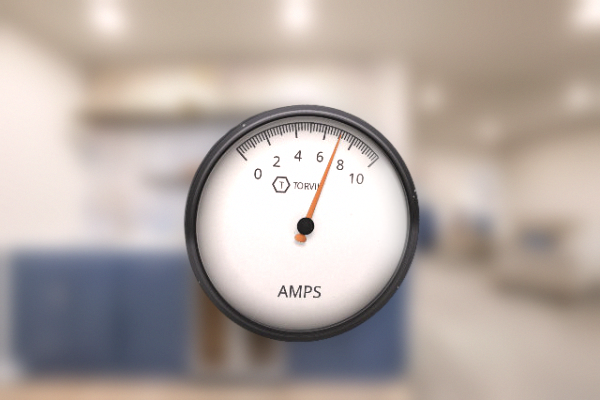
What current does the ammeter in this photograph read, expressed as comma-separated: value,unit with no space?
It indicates 7,A
